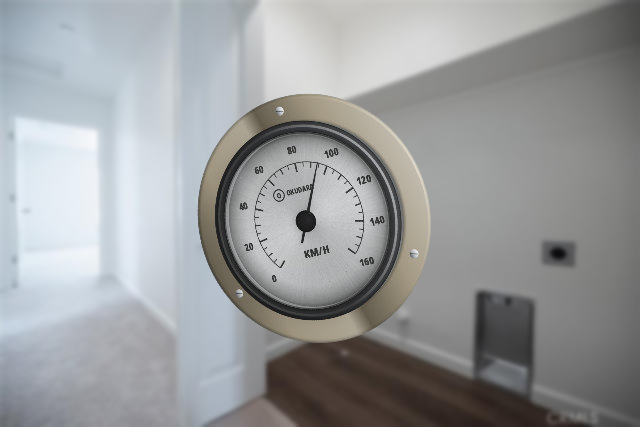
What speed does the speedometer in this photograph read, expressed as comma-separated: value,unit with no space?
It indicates 95,km/h
